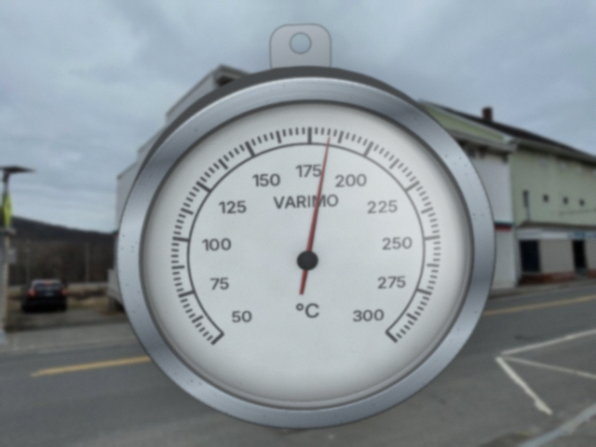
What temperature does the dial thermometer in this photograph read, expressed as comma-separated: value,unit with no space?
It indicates 182.5,°C
